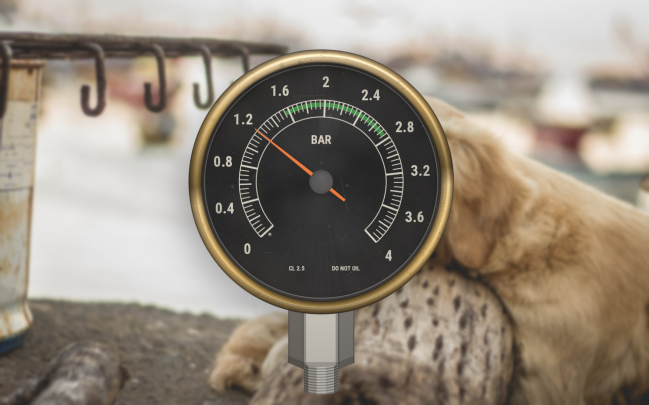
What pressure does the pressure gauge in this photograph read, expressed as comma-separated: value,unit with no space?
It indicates 1.2,bar
